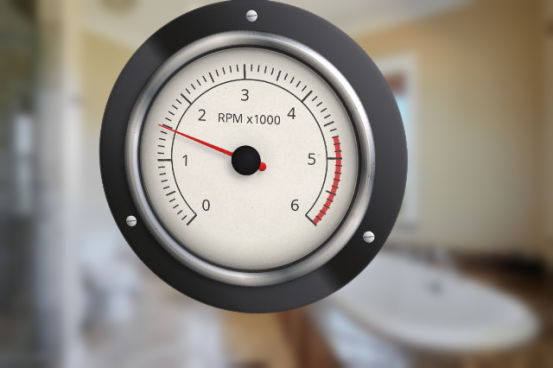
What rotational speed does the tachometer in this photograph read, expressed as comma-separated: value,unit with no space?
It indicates 1500,rpm
